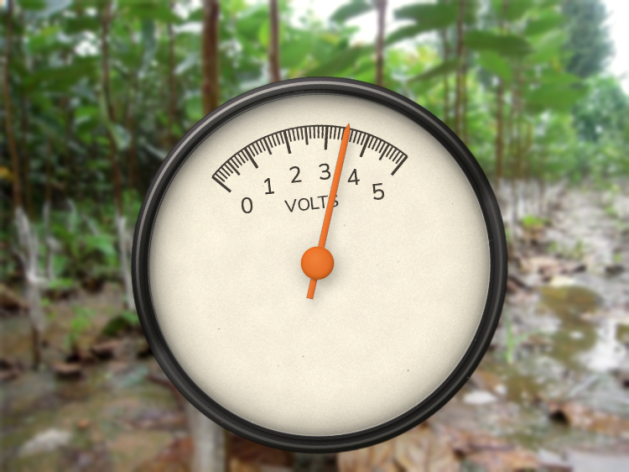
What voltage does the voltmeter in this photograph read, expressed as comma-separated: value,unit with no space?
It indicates 3.5,V
